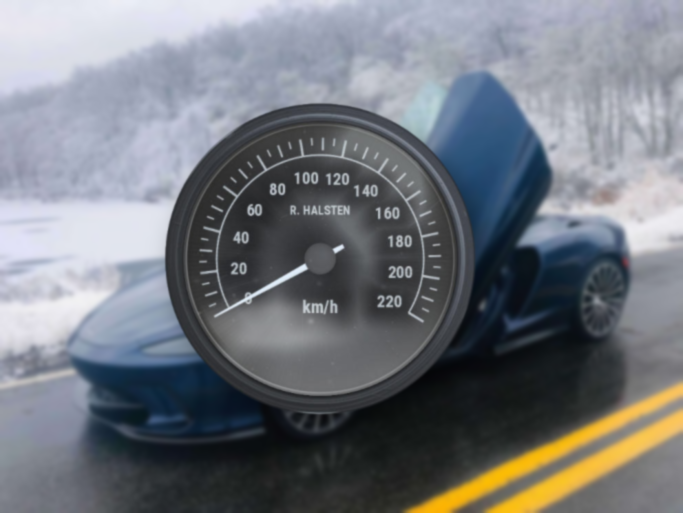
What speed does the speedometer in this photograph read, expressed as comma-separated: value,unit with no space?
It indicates 0,km/h
